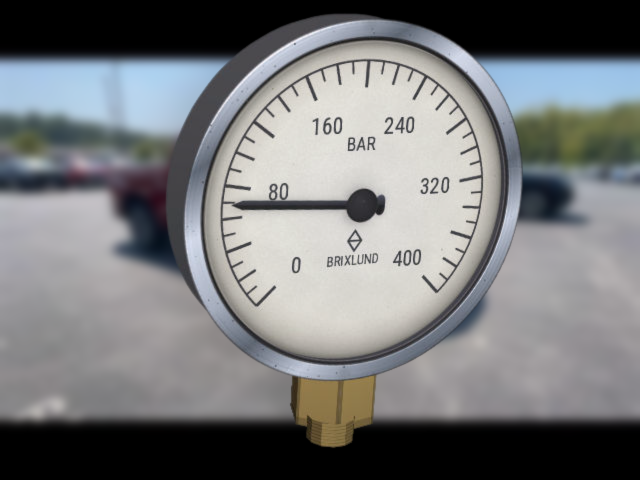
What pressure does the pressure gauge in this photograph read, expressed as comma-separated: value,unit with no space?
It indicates 70,bar
